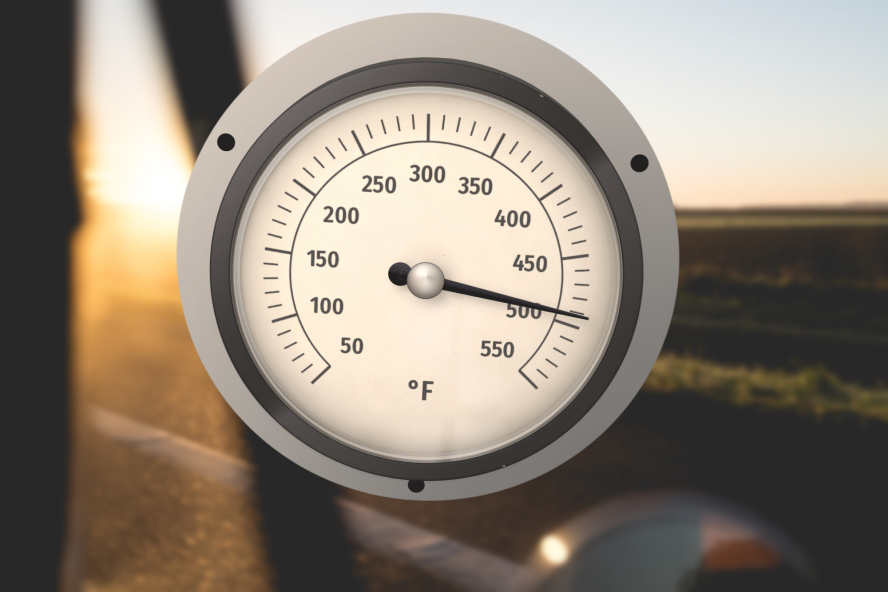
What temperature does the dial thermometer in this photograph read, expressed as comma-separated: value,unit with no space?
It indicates 490,°F
